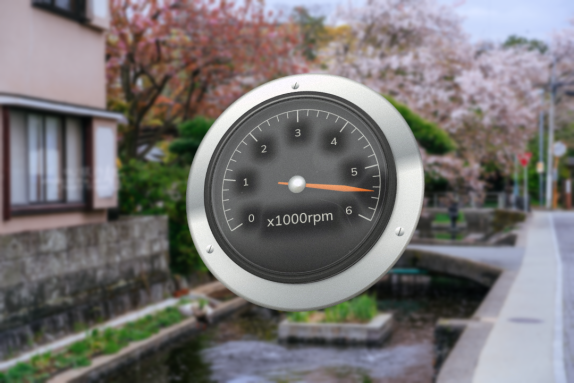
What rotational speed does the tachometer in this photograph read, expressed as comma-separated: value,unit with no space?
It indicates 5500,rpm
